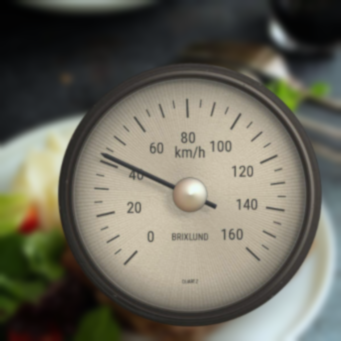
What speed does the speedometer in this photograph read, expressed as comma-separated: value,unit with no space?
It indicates 42.5,km/h
